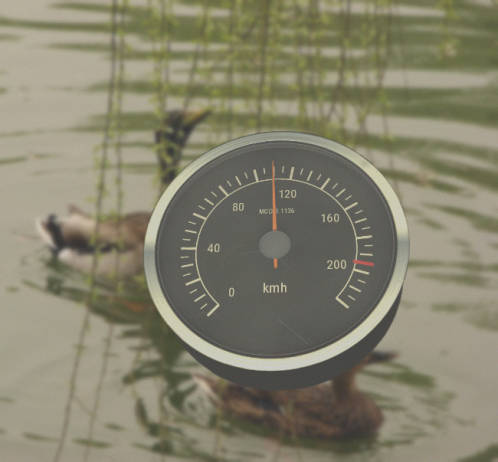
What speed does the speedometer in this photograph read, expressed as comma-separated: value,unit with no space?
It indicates 110,km/h
